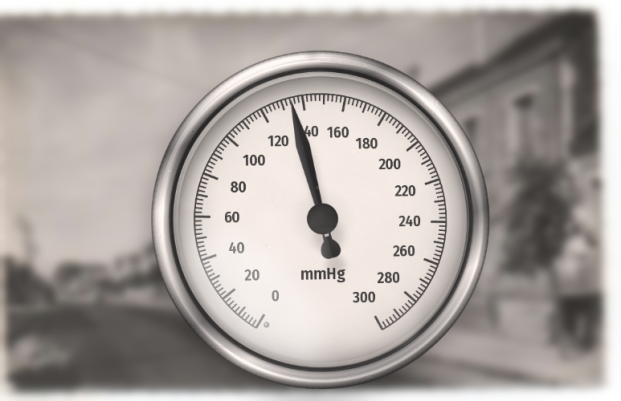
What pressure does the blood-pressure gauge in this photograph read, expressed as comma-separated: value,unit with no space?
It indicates 134,mmHg
